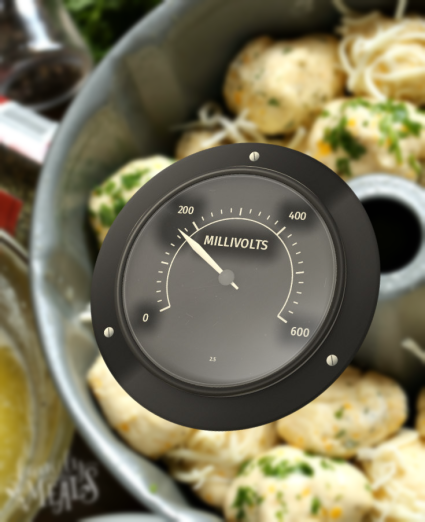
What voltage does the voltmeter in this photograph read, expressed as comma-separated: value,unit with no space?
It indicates 170,mV
